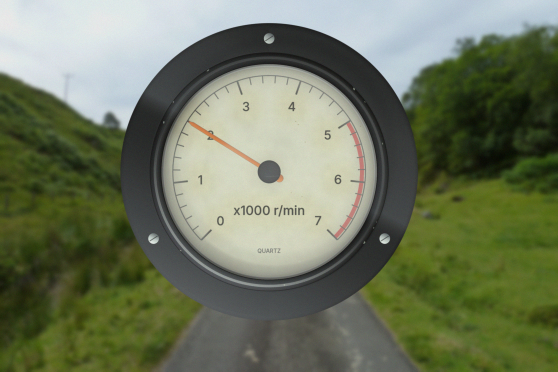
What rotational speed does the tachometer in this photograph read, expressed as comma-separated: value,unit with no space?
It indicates 2000,rpm
